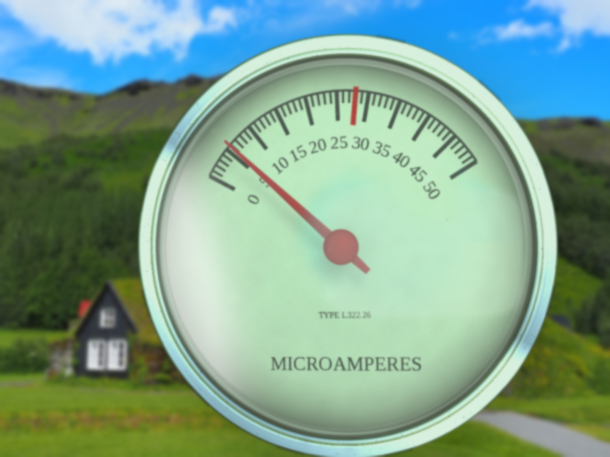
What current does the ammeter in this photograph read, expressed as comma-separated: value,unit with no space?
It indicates 6,µA
